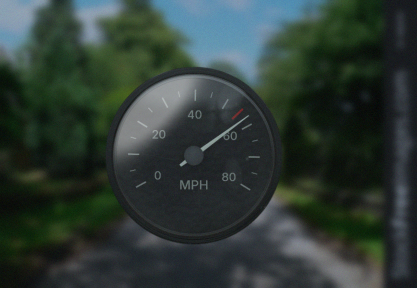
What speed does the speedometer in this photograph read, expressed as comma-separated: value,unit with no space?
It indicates 57.5,mph
